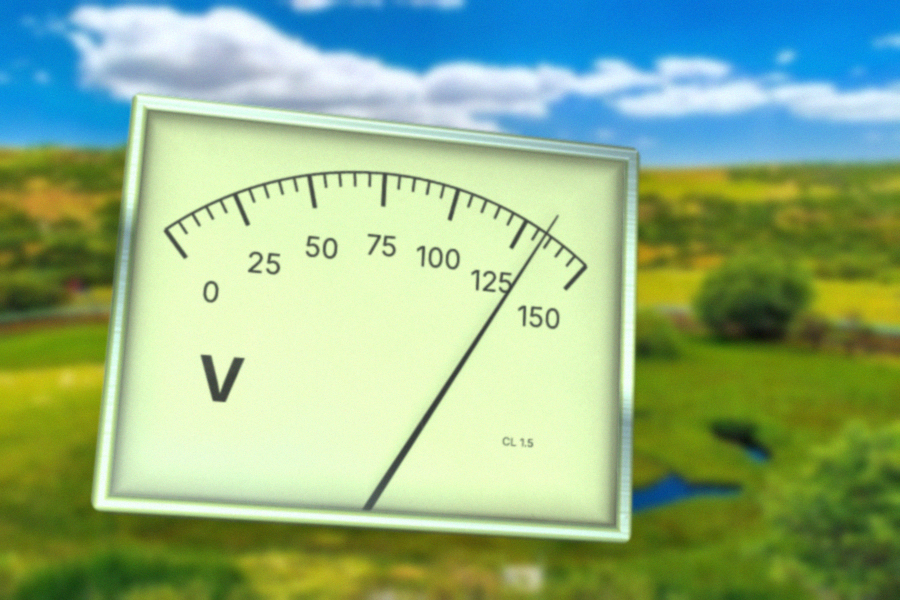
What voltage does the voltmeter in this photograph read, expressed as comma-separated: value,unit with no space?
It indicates 132.5,V
